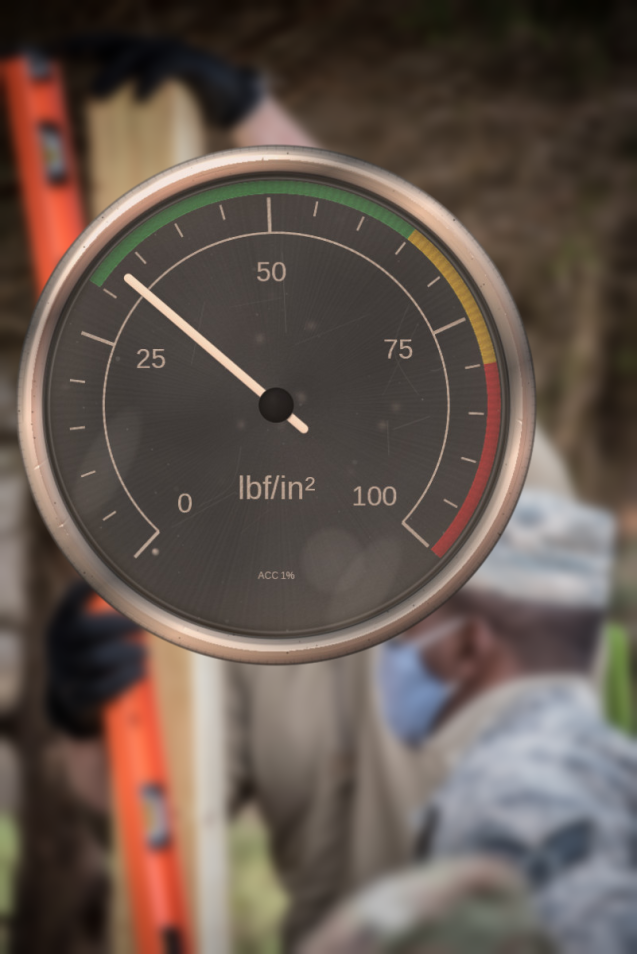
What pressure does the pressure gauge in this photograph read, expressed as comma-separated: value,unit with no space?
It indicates 32.5,psi
